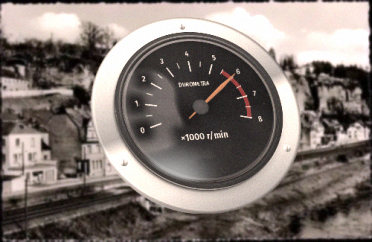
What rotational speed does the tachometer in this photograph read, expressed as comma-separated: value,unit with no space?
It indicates 6000,rpm
